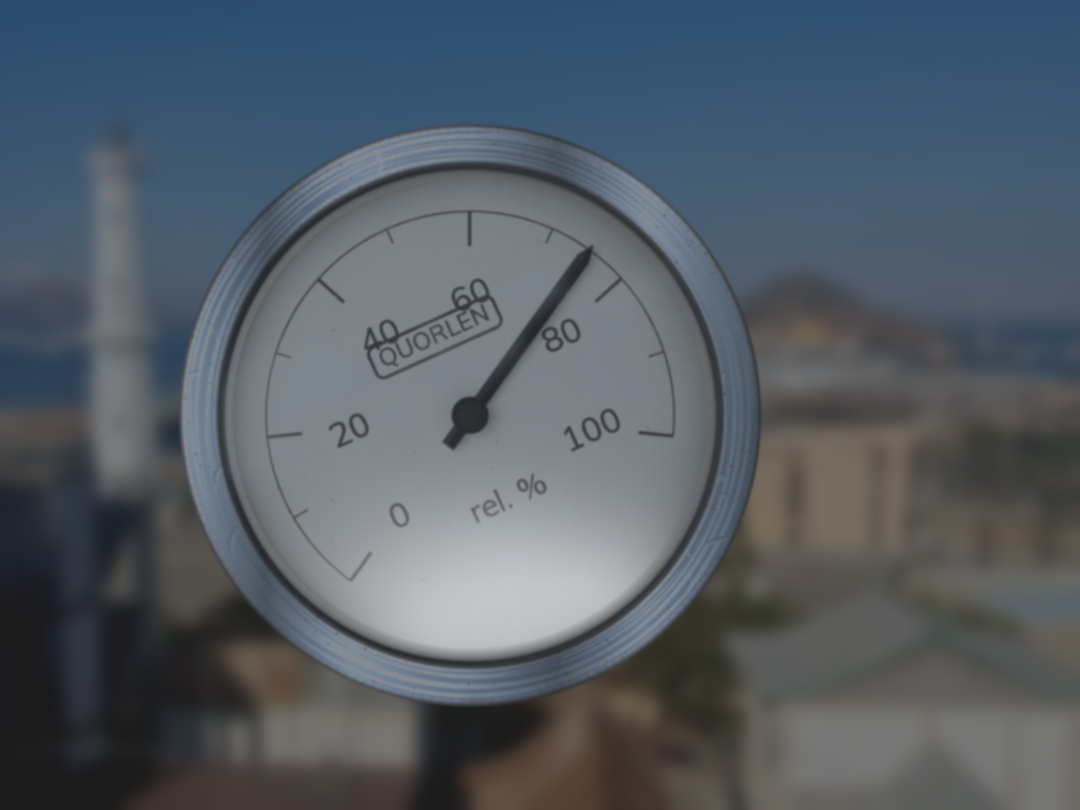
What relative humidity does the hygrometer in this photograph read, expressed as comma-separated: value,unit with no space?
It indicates 75,%
